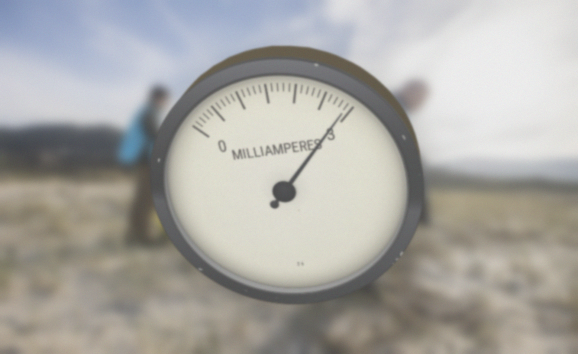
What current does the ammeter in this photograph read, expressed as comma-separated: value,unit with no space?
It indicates 2.9,mA
